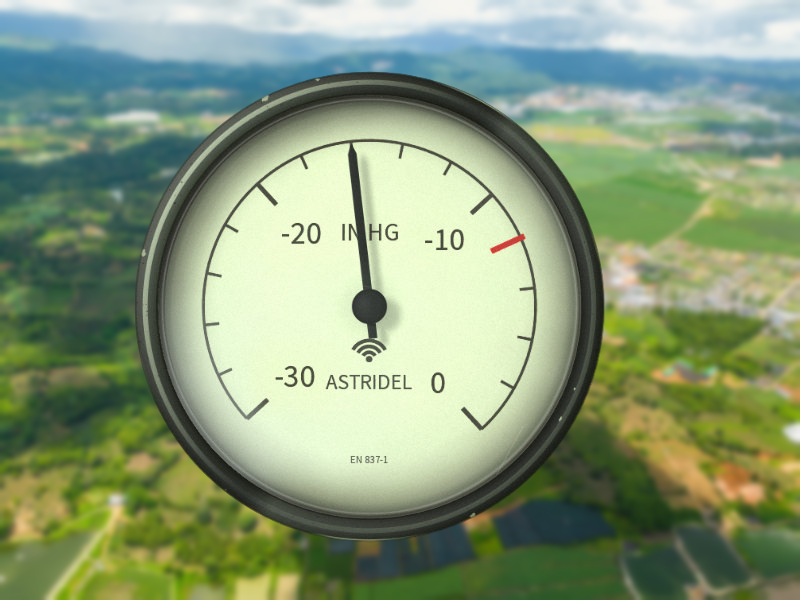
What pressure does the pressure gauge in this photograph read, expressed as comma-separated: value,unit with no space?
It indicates -16,inHg
